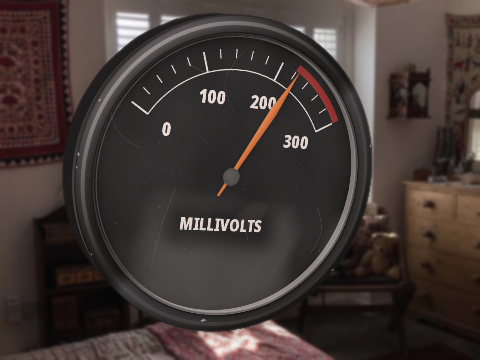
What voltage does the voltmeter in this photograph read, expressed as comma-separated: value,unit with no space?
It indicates 220,mV
